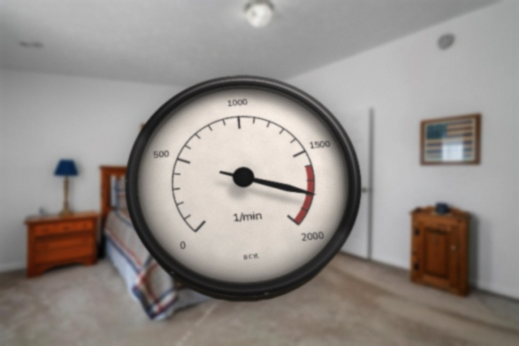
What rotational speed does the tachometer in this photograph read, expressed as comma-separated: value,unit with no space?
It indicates 1800,rpm
